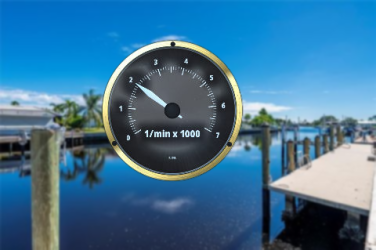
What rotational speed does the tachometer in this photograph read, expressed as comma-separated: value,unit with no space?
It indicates 2000,rpm
